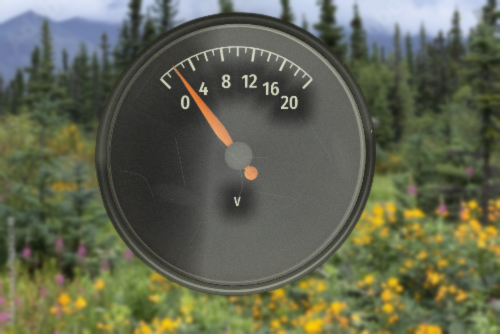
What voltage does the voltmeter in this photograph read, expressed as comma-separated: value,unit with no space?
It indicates 2,V
